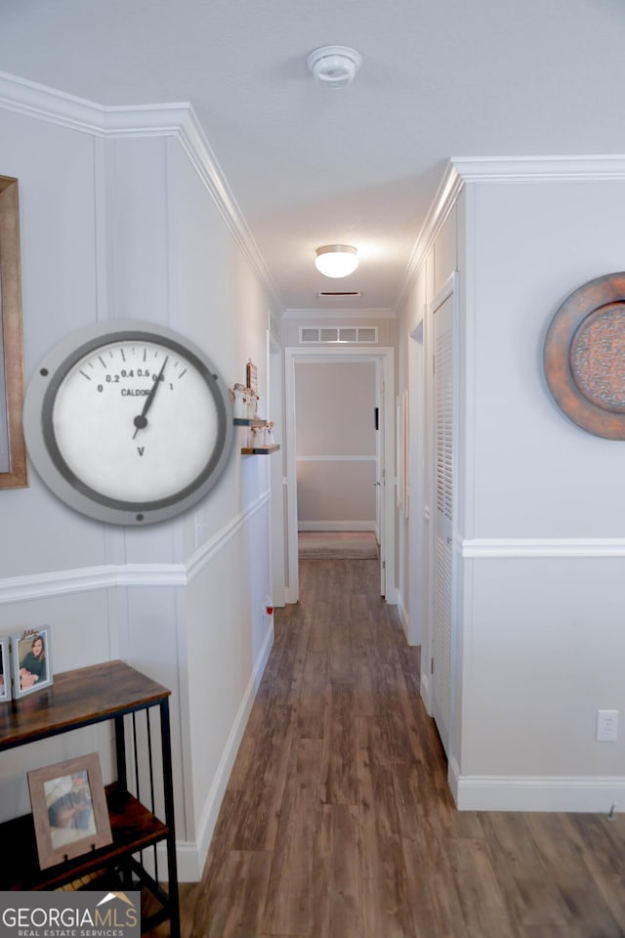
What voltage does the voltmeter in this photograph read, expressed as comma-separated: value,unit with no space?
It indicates 0.8,V
